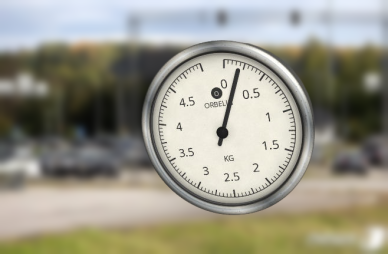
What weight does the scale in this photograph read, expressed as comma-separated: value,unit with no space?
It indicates 0.2,kg
